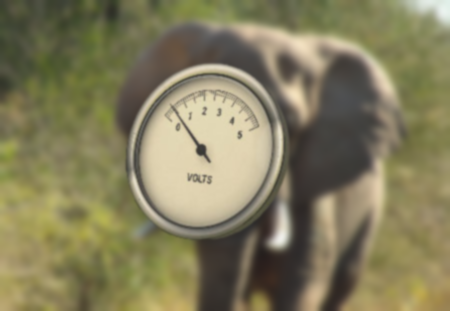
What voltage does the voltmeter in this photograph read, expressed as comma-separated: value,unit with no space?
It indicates 0.5,V
